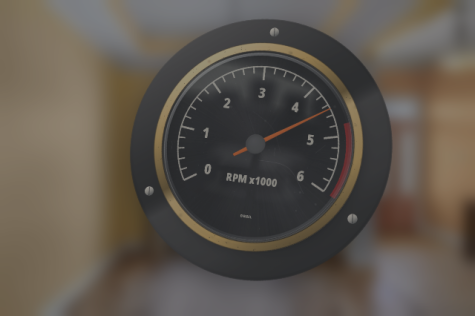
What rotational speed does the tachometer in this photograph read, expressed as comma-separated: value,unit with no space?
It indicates 4500,rpm
